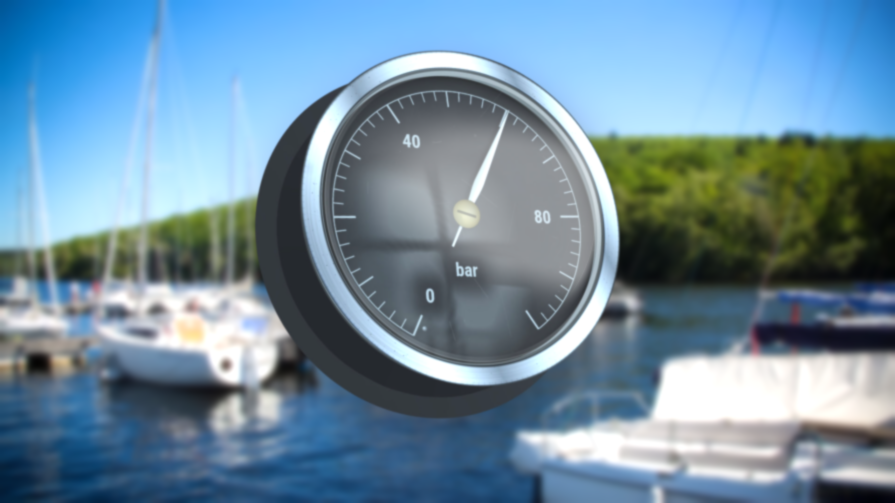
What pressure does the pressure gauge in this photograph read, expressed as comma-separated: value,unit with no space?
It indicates 60,bar
